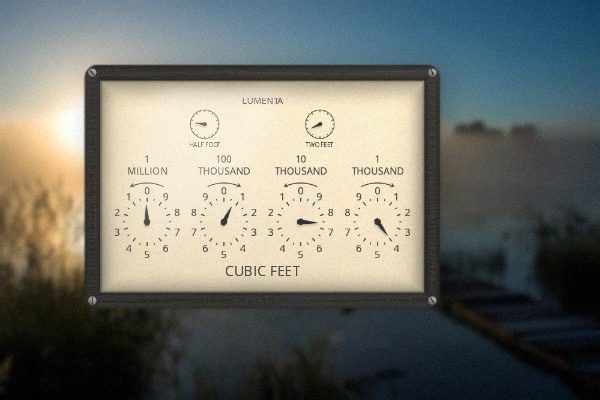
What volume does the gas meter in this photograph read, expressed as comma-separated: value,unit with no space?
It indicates 7400,ft³
